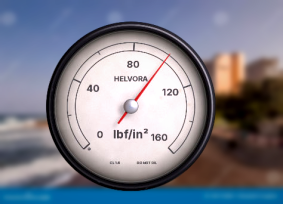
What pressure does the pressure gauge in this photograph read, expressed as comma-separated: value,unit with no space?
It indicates 100,psi
